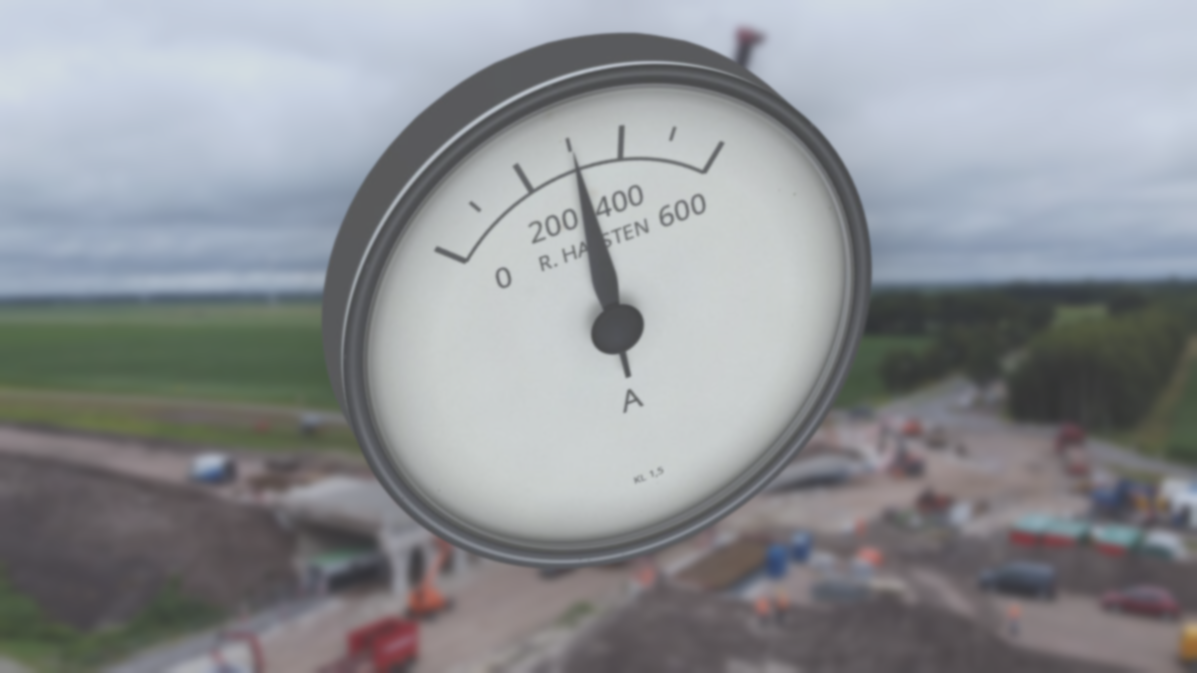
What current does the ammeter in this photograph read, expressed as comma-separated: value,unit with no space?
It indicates 300,A
